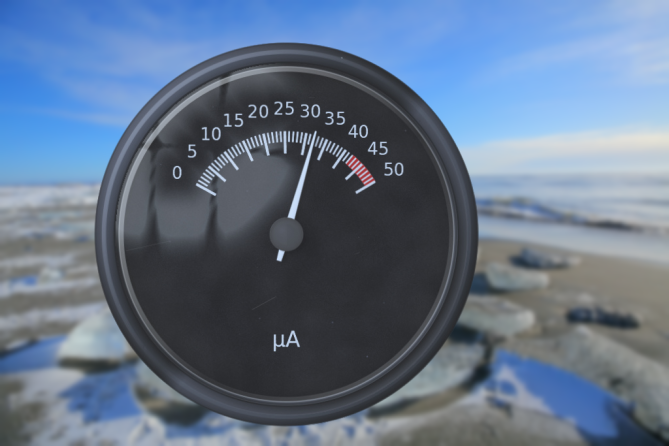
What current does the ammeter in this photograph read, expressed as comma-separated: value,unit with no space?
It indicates 32,µA
